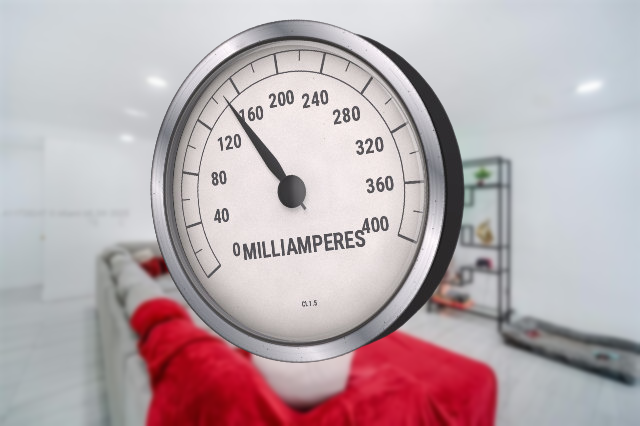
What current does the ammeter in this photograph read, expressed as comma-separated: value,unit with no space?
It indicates 150,mA
